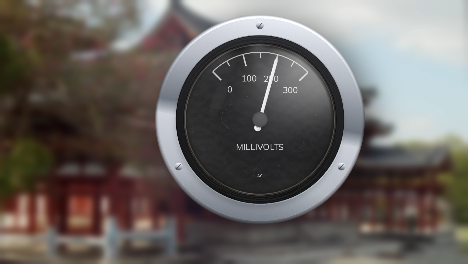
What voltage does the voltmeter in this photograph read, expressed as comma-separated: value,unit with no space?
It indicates 200,mV
